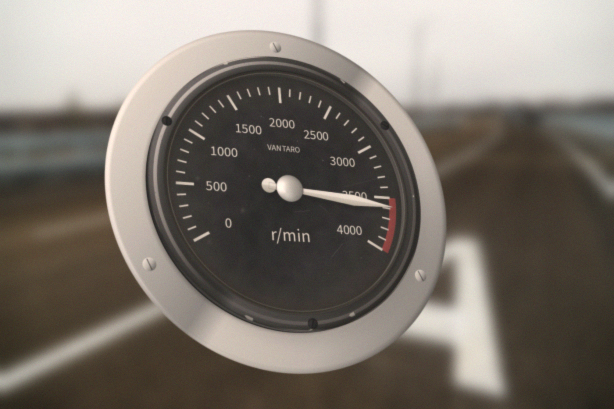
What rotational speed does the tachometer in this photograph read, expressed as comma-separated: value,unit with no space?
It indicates 3600,rpm
